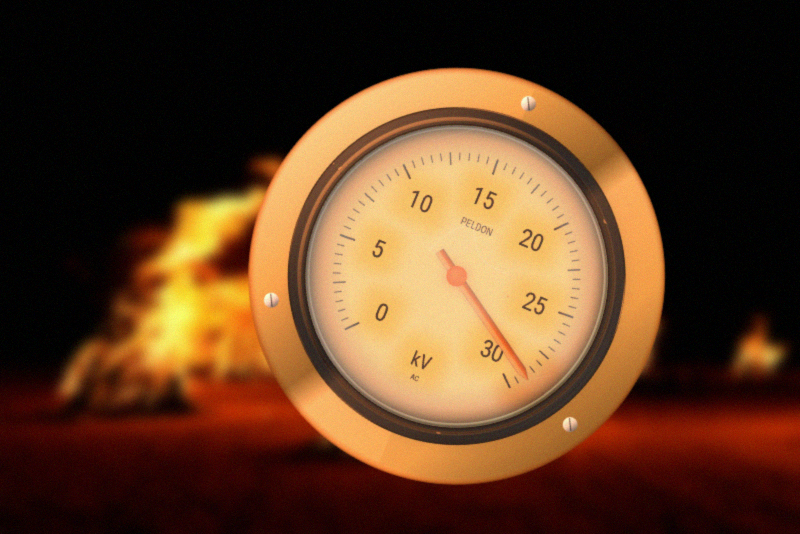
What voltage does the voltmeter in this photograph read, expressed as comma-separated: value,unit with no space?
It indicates 29,kV
